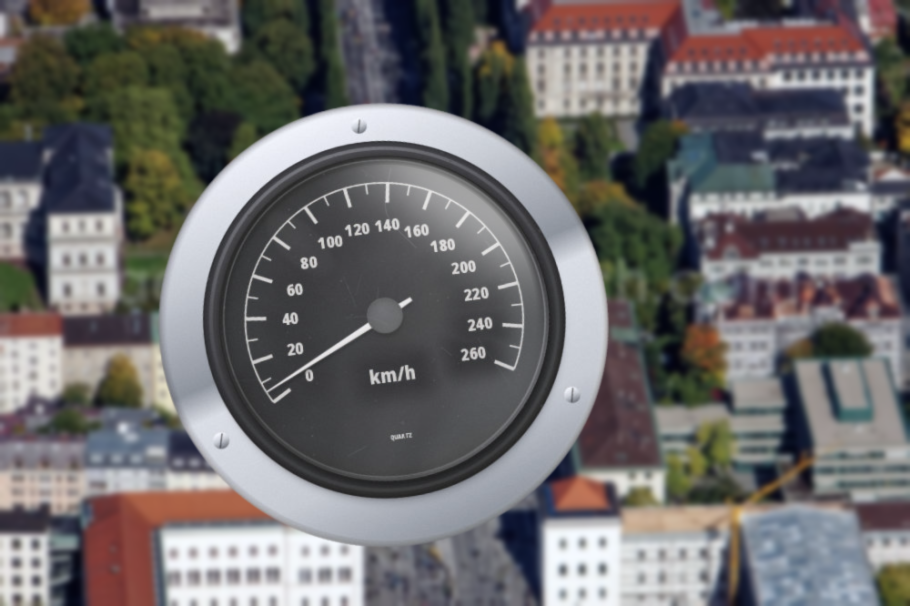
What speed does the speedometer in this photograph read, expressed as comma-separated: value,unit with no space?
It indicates 5,km/h
